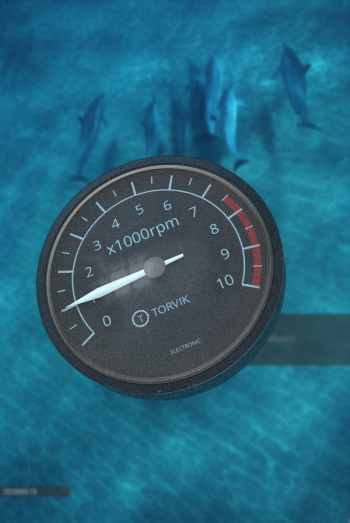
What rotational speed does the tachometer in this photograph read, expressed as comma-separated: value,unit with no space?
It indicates 1000,rpm
